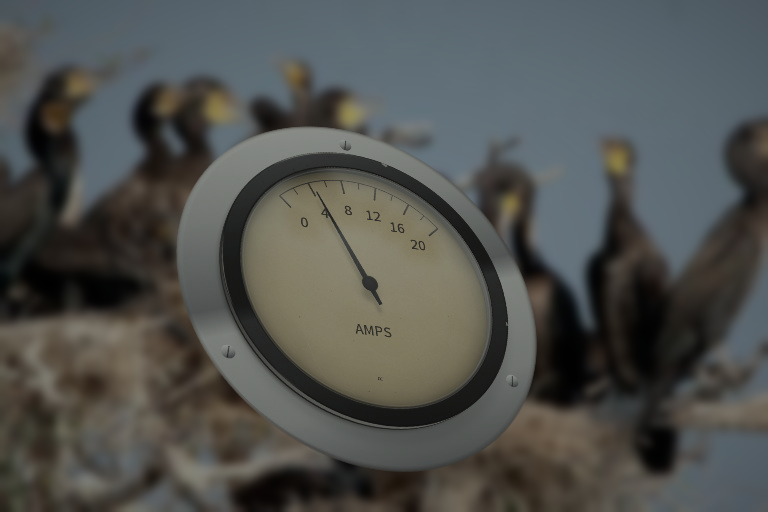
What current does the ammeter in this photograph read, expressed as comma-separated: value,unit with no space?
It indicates 4,A
